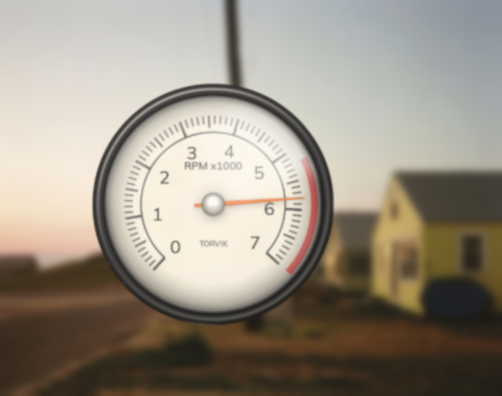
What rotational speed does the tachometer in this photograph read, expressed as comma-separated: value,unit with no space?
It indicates 5800,rpm
